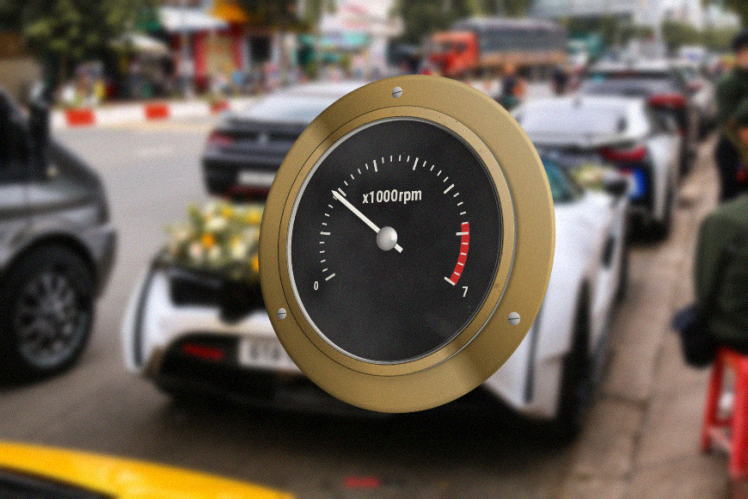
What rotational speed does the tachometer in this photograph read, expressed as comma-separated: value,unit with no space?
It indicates 1900,rpm
